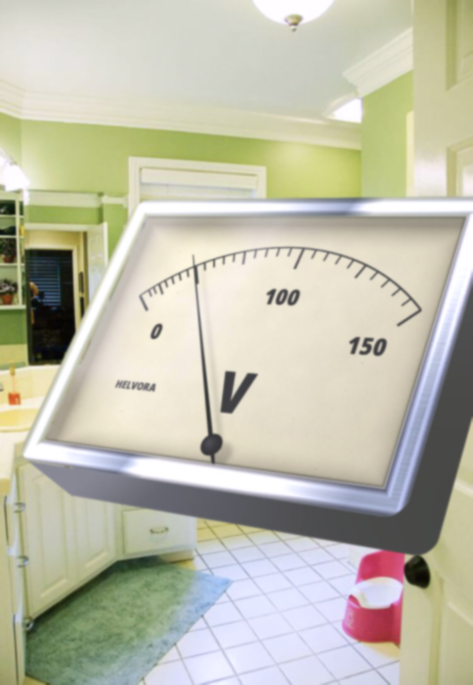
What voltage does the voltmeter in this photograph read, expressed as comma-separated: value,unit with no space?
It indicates 50,V
